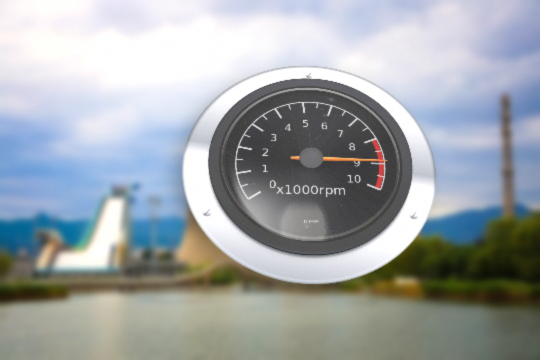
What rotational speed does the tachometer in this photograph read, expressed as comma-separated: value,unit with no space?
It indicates 9000,rpm
